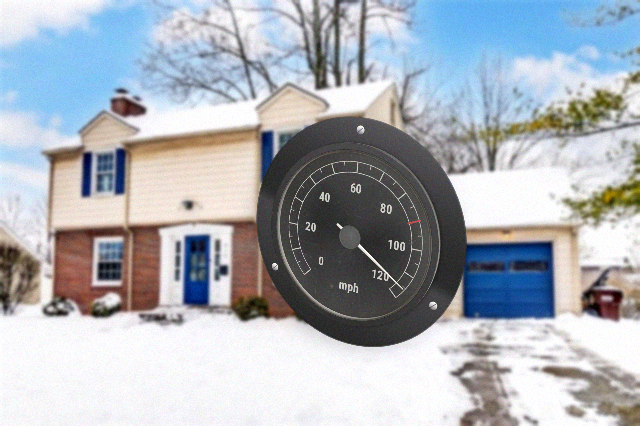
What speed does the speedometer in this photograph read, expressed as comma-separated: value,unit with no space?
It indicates 115,mph
